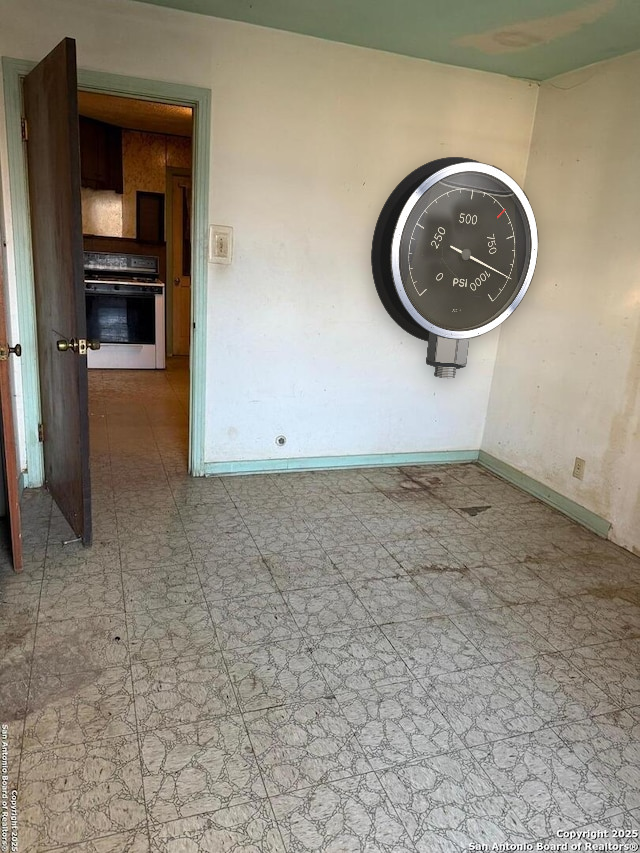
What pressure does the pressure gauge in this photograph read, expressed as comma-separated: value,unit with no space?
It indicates 900,psi
